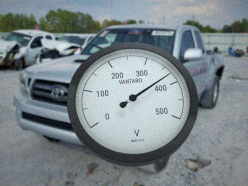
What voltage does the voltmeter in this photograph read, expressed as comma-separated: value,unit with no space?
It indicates 375,V
